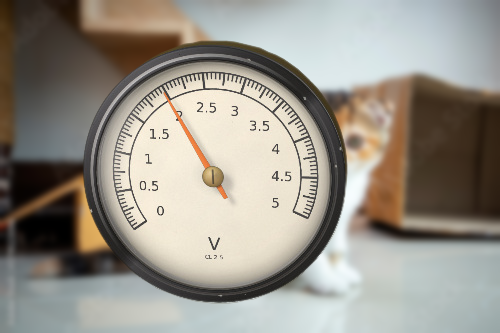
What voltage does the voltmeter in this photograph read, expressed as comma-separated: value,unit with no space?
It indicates 2,V
